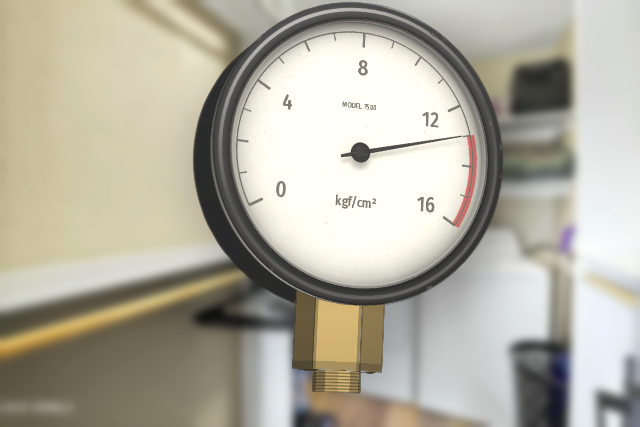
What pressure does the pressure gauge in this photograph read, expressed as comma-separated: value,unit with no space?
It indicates 13,kg/cm²
